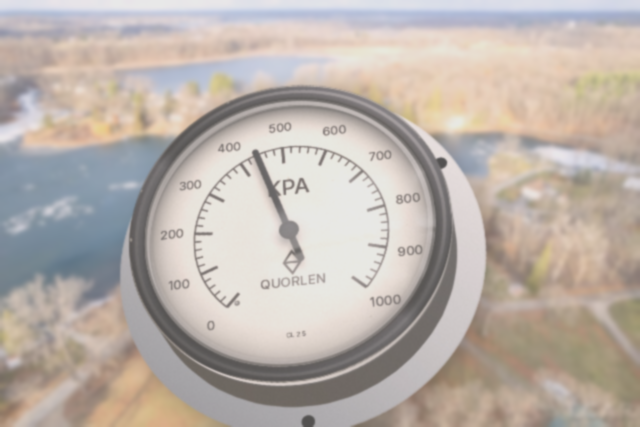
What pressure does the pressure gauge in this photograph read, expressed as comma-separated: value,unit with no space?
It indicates 440,kPa
